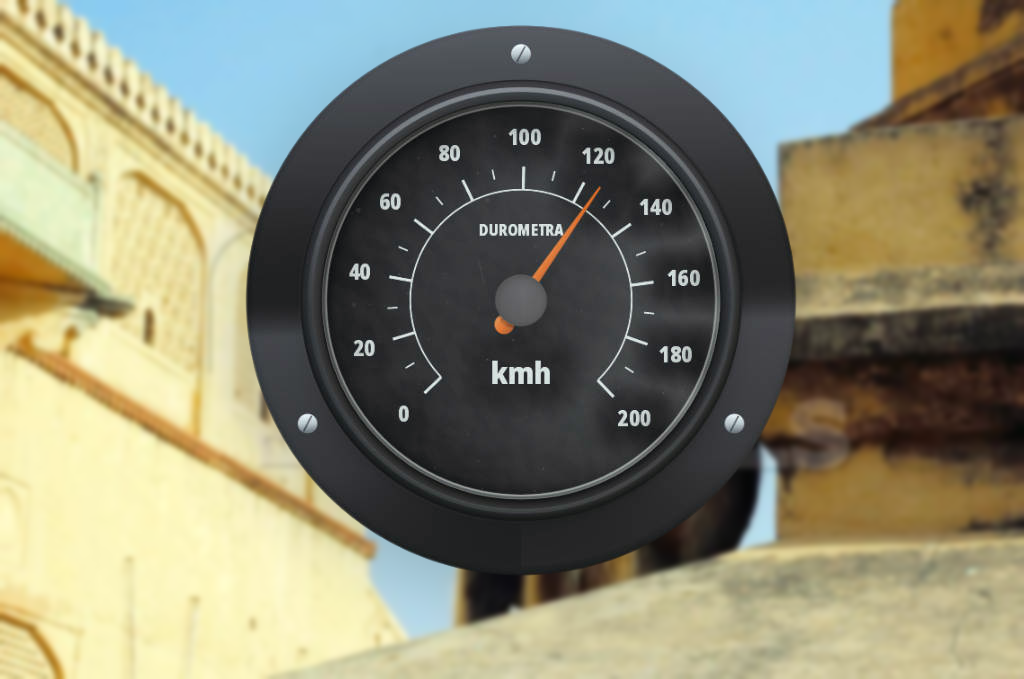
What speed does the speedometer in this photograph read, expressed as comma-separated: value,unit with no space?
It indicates 125,km/h
